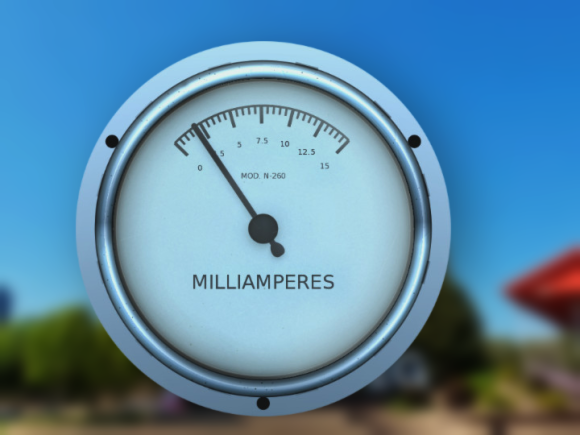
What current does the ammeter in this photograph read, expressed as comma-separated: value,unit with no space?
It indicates 2,mA
